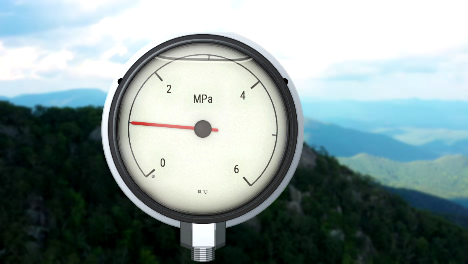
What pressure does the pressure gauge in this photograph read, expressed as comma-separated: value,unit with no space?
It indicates 1,MPa
